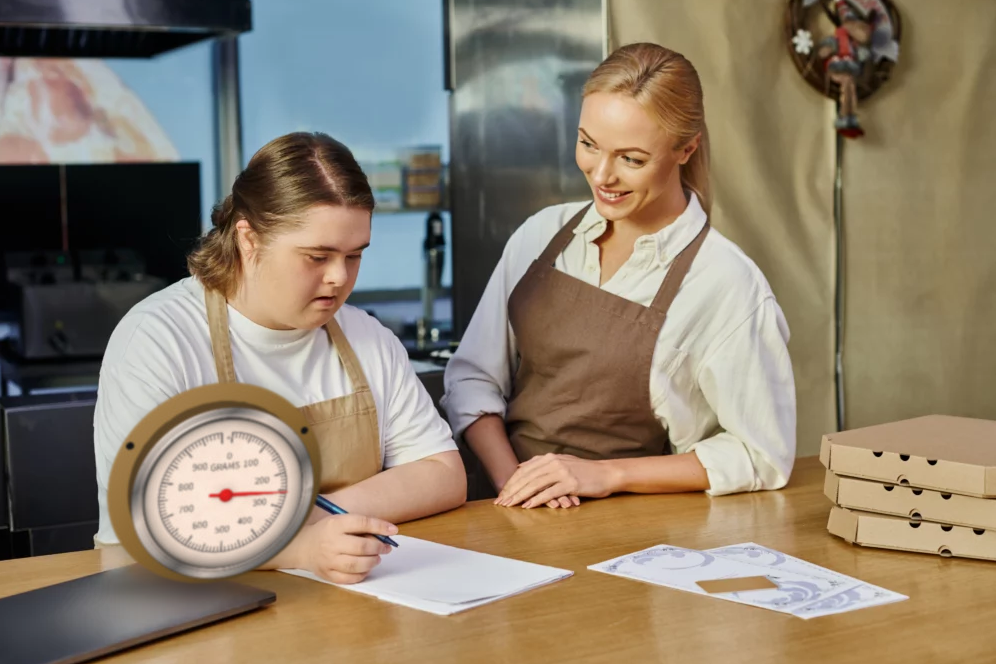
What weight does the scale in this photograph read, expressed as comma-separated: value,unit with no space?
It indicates 250,g
